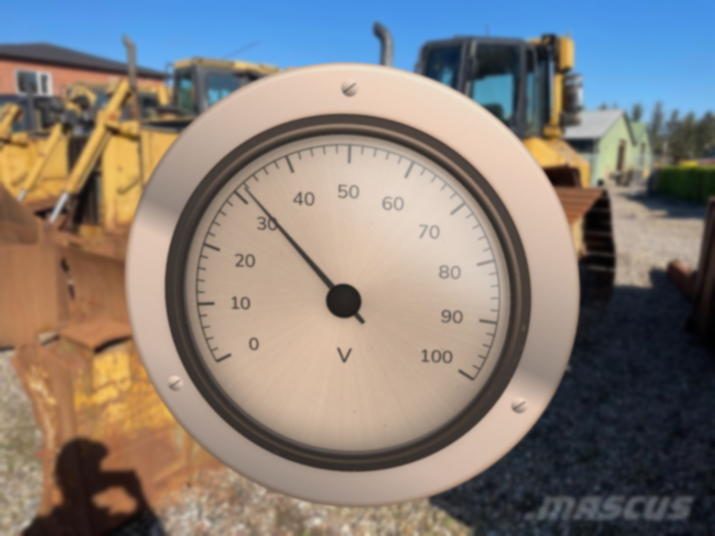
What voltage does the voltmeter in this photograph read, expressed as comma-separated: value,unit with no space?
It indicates 32,V
